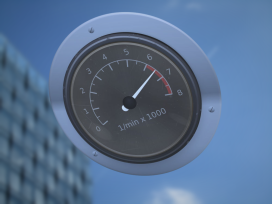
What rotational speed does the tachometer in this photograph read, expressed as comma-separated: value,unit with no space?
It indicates 6500,rpm
